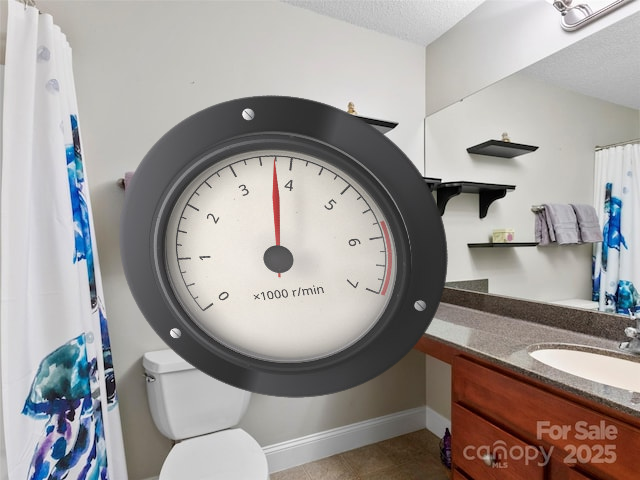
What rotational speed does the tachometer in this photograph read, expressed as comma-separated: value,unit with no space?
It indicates 3750,rpm
